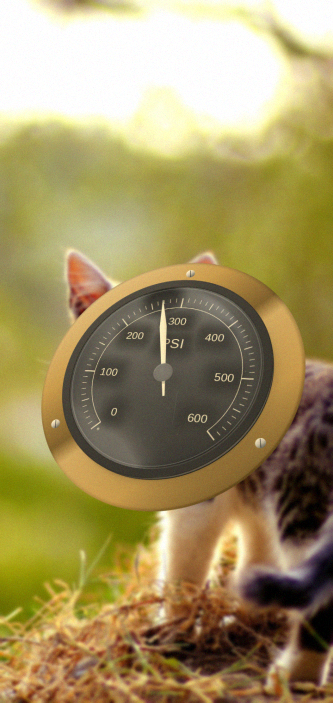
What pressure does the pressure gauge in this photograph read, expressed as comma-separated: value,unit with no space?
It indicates 270,psi
